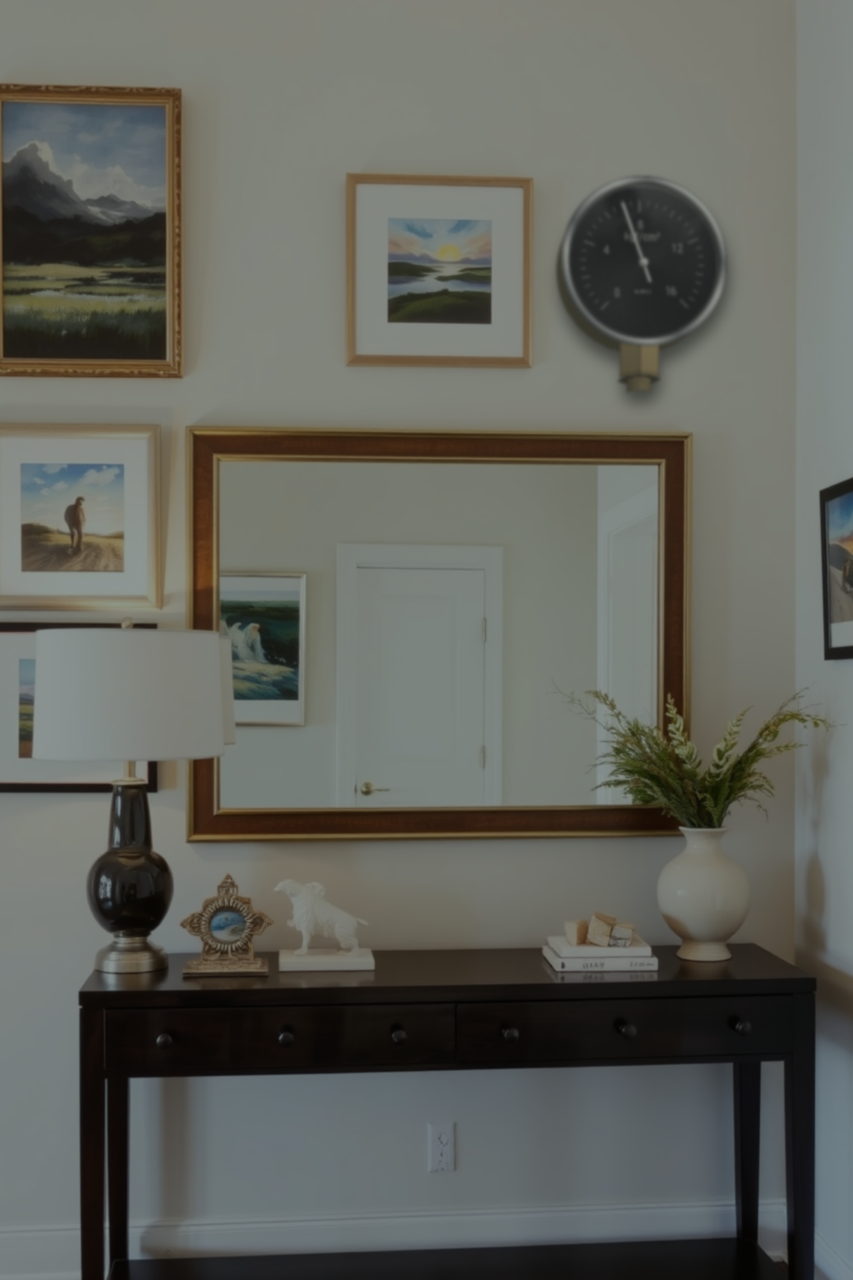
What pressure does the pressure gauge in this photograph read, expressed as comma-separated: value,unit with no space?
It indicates 7,kg/cm²
